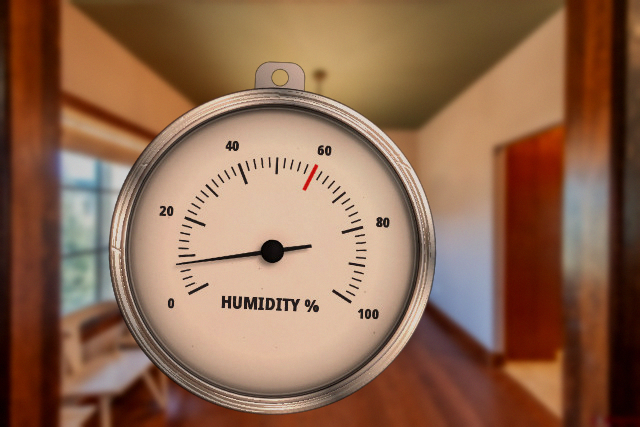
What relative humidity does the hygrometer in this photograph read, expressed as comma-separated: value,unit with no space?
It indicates 8,%
